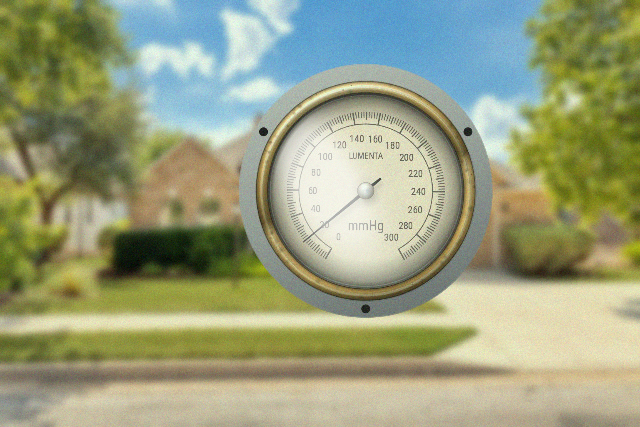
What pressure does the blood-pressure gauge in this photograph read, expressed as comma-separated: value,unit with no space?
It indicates 20,mmHg
